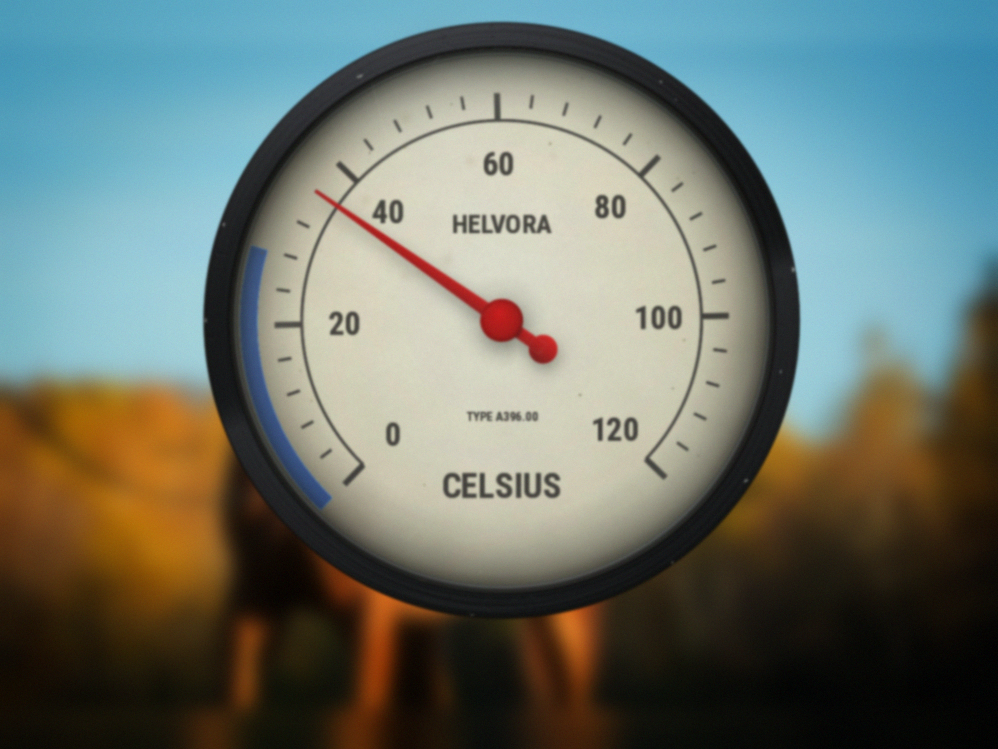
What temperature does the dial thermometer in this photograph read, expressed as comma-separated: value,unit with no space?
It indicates 36,°C
